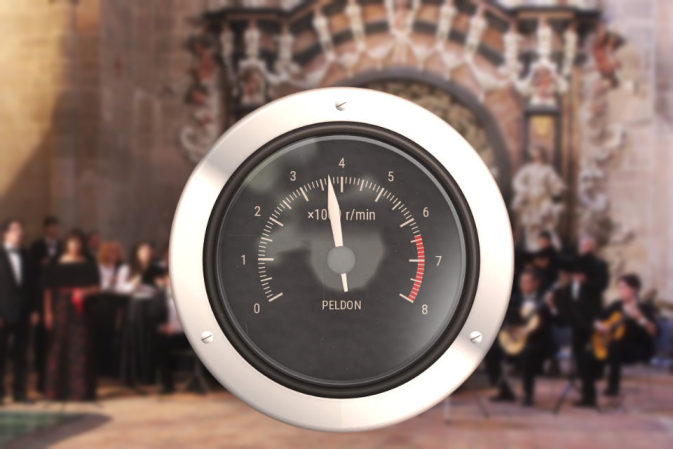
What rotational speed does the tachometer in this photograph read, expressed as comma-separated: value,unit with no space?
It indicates 3700,rpm
